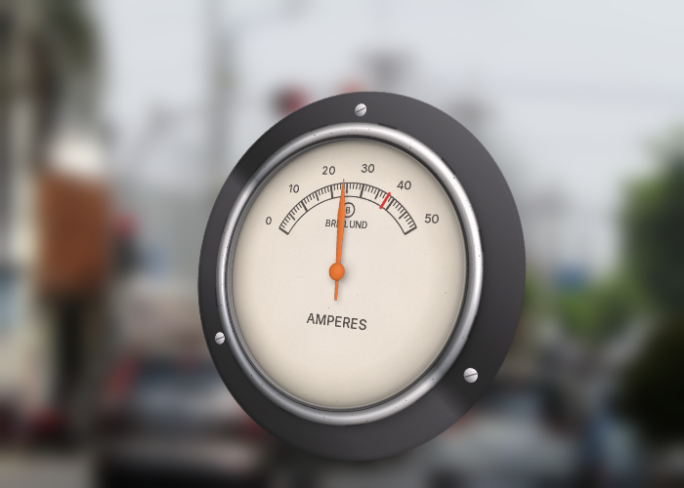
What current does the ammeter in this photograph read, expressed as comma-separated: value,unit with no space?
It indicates 25,A
